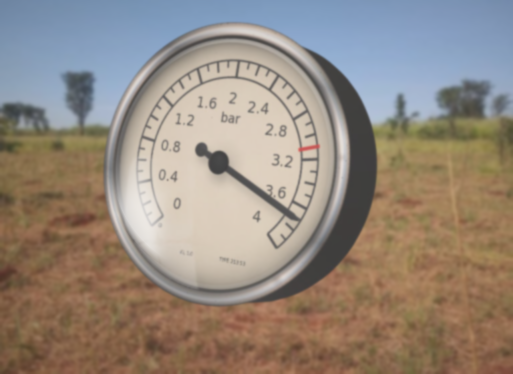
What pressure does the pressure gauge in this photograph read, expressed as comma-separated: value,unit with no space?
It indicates 3.7,bar
